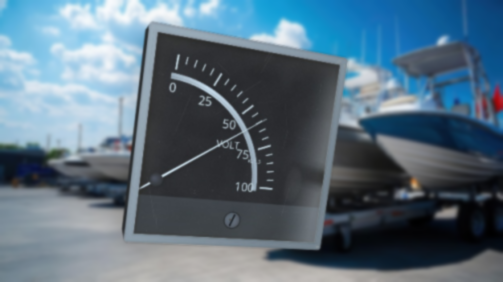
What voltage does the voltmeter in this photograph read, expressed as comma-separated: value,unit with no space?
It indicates 60,V
